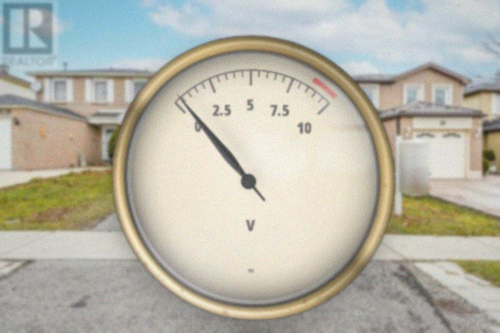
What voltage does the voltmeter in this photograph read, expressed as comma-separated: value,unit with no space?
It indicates 0.5,V
